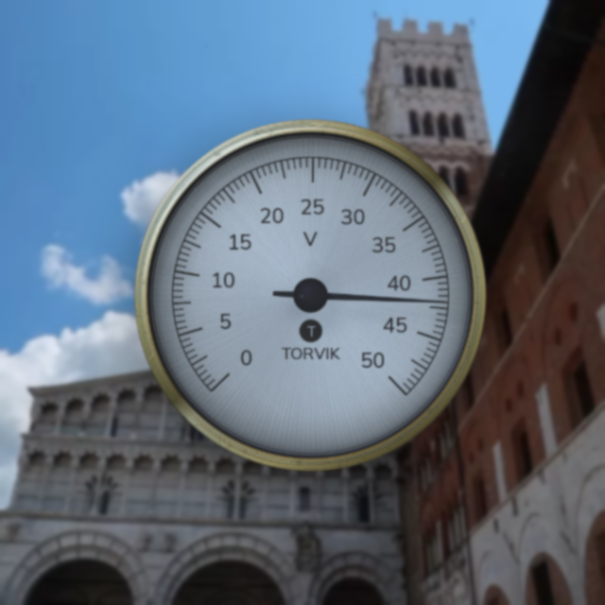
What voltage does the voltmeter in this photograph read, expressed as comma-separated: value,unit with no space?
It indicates 42,V
